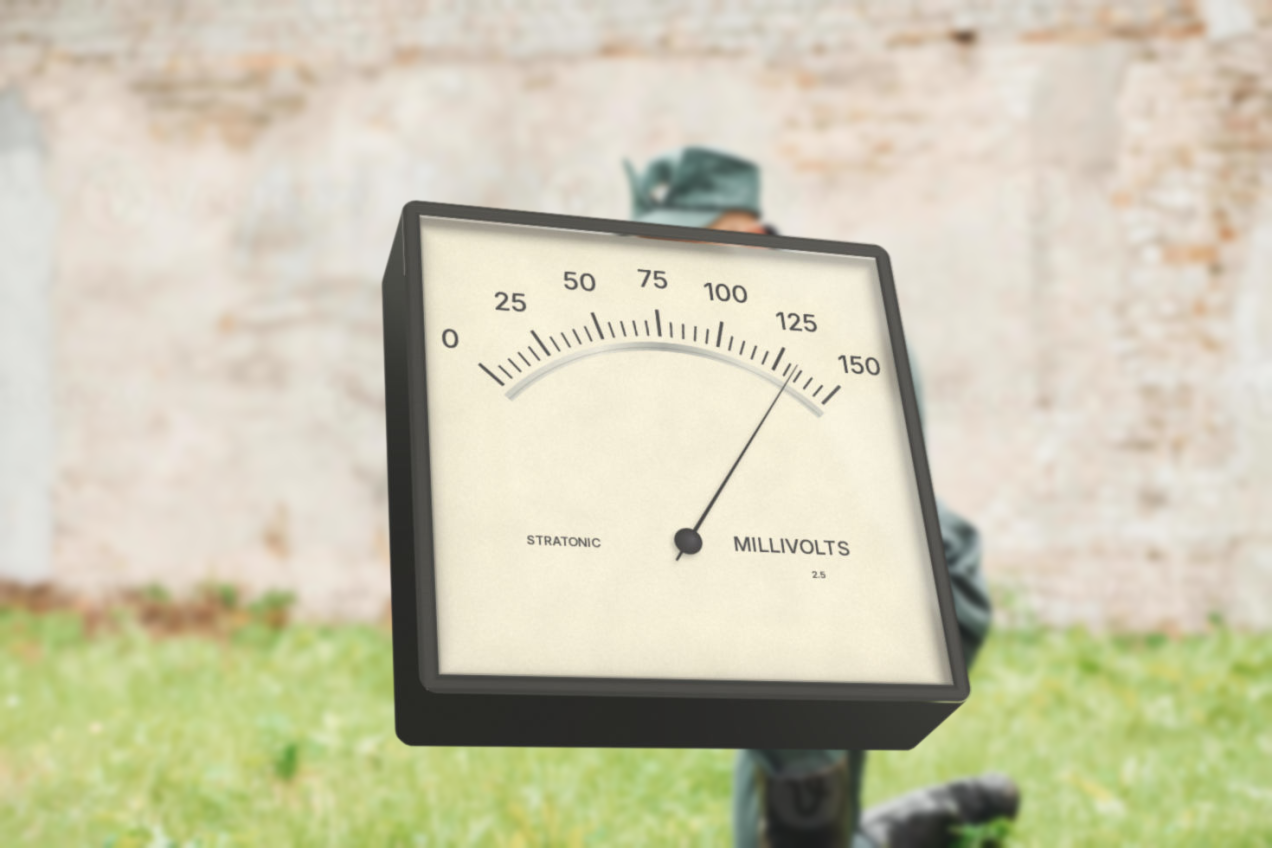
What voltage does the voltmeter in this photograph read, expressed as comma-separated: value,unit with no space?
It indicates 132.5,mV
